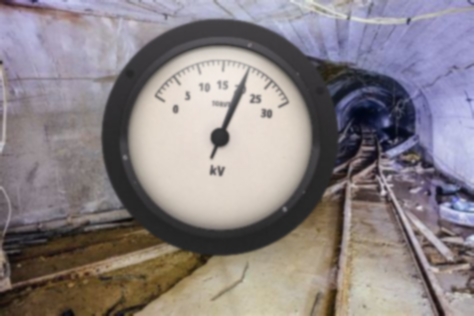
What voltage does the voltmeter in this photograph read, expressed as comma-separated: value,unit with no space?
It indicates 20,kV
